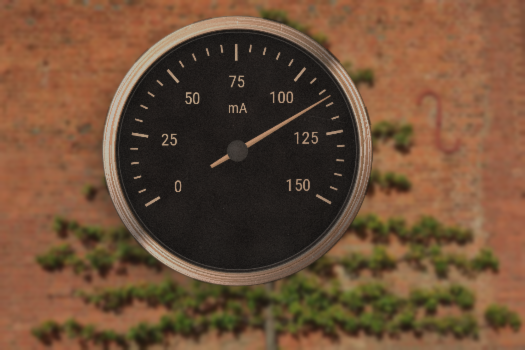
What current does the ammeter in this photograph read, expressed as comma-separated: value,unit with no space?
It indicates 112.5,mA
